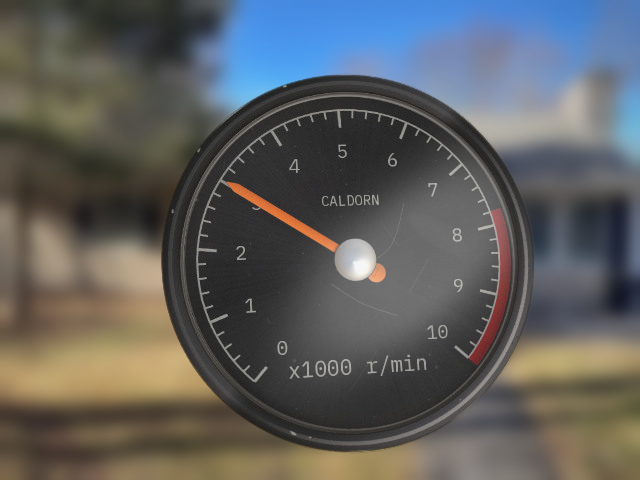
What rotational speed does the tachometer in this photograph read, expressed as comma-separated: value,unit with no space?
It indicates 3000,rpm
